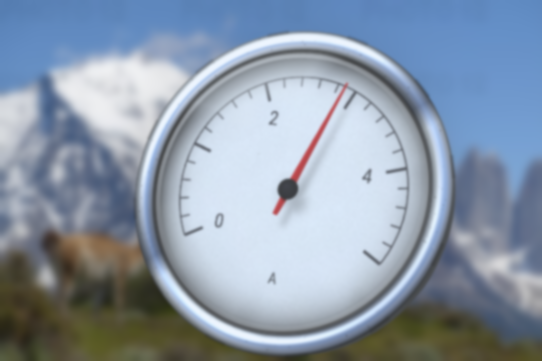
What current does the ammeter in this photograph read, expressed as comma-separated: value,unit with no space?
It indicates 2.9,A
